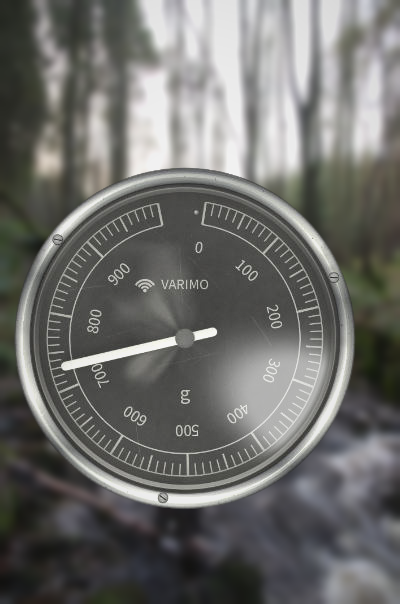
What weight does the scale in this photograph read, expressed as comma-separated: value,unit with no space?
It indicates 730,g
